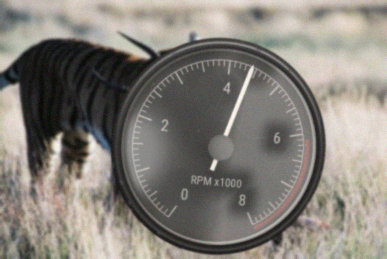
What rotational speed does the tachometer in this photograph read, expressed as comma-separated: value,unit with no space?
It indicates 4400,rpm
